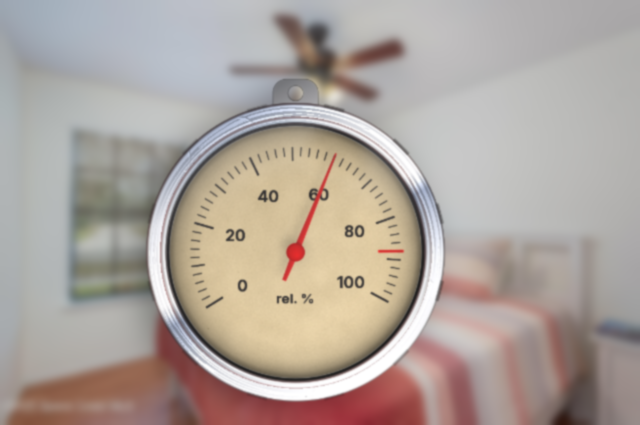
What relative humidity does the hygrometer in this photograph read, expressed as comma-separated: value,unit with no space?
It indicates 60,%
